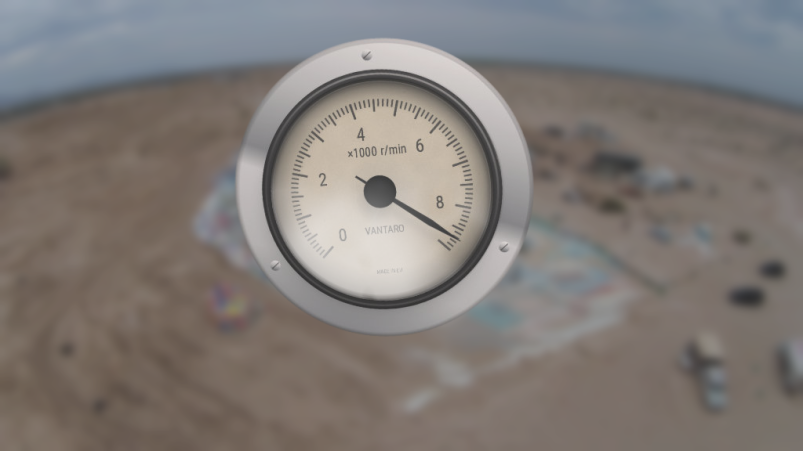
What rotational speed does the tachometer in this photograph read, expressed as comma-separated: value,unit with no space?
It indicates 8700,rpm
